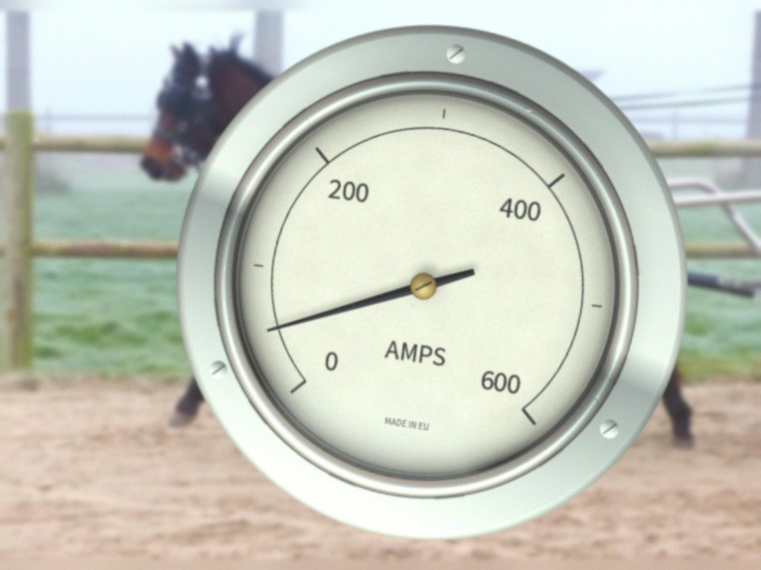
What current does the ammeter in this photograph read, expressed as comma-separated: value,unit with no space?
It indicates 50,A
